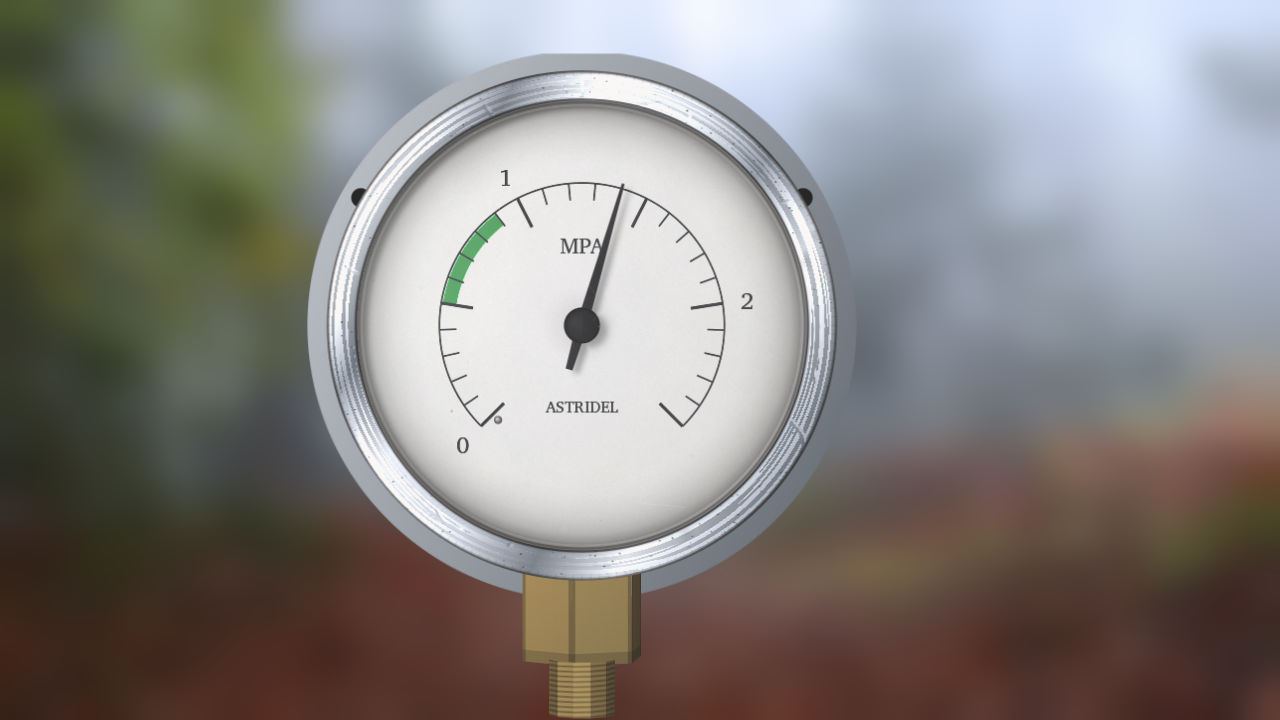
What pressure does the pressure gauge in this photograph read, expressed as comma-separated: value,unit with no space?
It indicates 1.4,MPa
